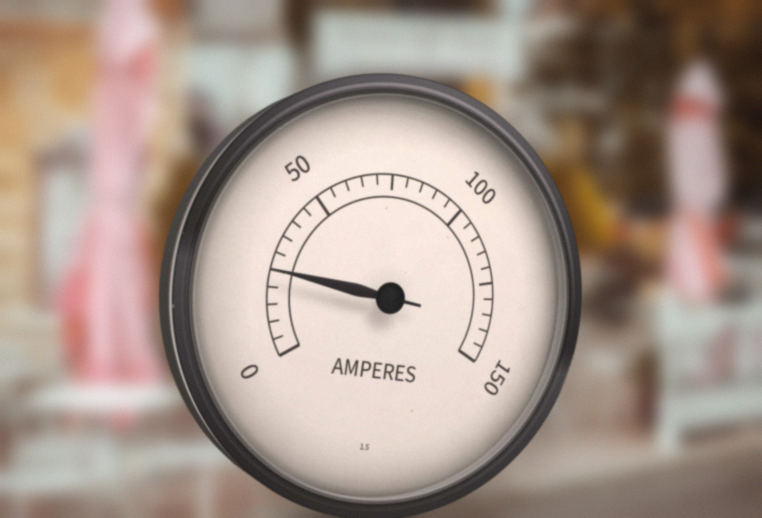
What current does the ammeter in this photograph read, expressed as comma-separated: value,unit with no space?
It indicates 25,A
